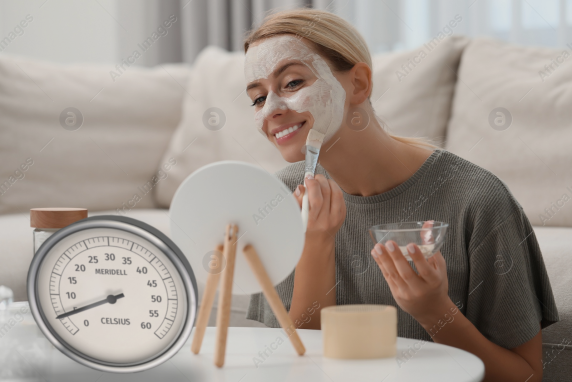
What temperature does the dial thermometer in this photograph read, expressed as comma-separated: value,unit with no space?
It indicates 5,°C
